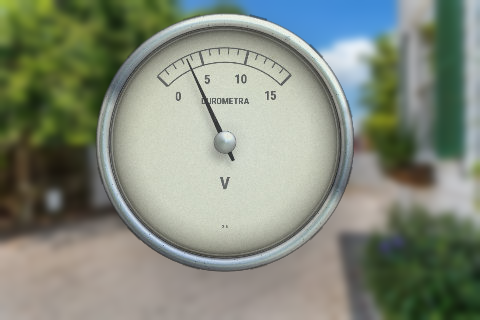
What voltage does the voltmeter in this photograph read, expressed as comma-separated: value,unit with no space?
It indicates 3.5,V
